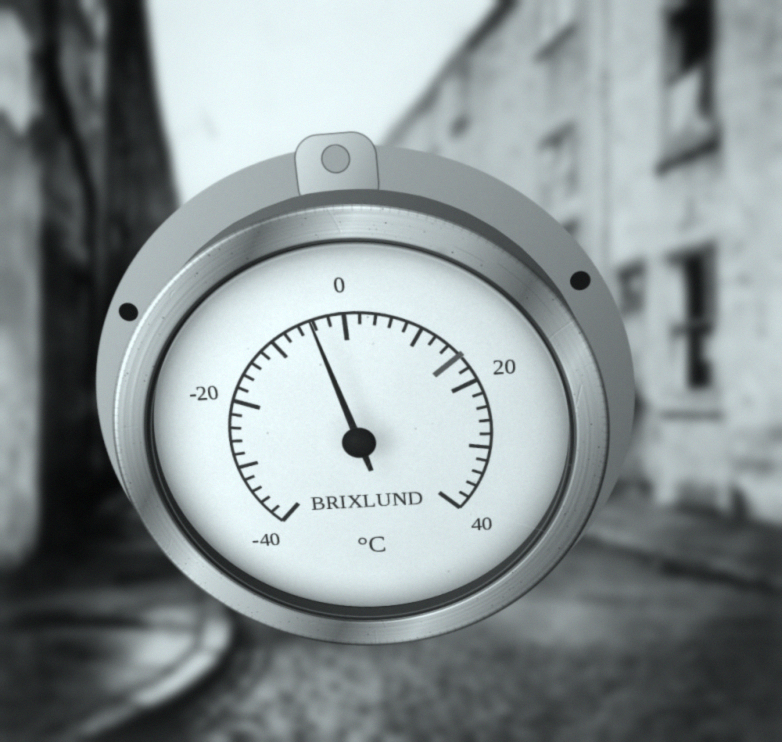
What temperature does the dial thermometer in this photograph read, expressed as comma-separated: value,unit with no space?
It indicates -4,°C
